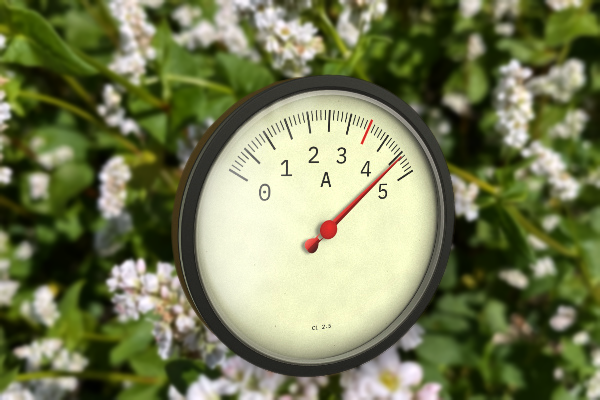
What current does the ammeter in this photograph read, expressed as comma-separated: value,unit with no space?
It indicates 4.5,A
